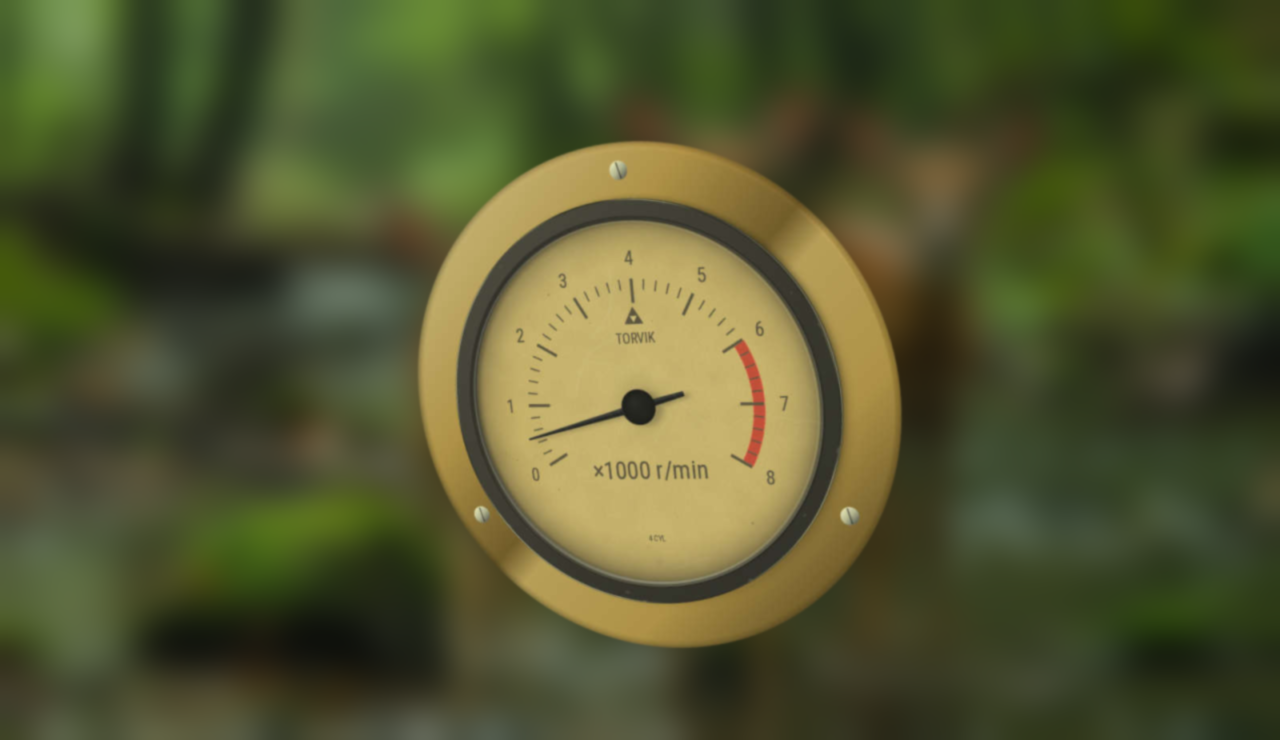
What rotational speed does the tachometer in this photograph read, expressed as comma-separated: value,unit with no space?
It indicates 500,rpm
